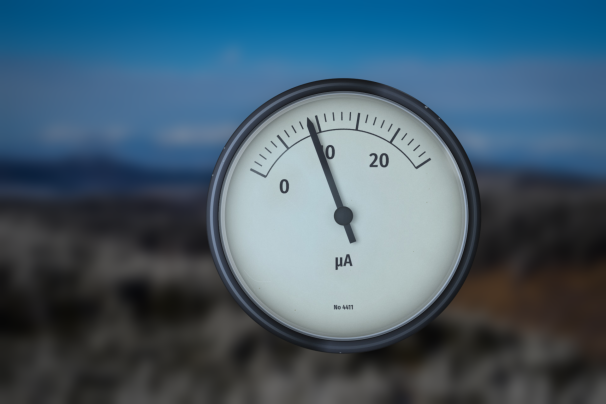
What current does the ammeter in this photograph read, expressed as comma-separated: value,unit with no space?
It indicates 9,µA
